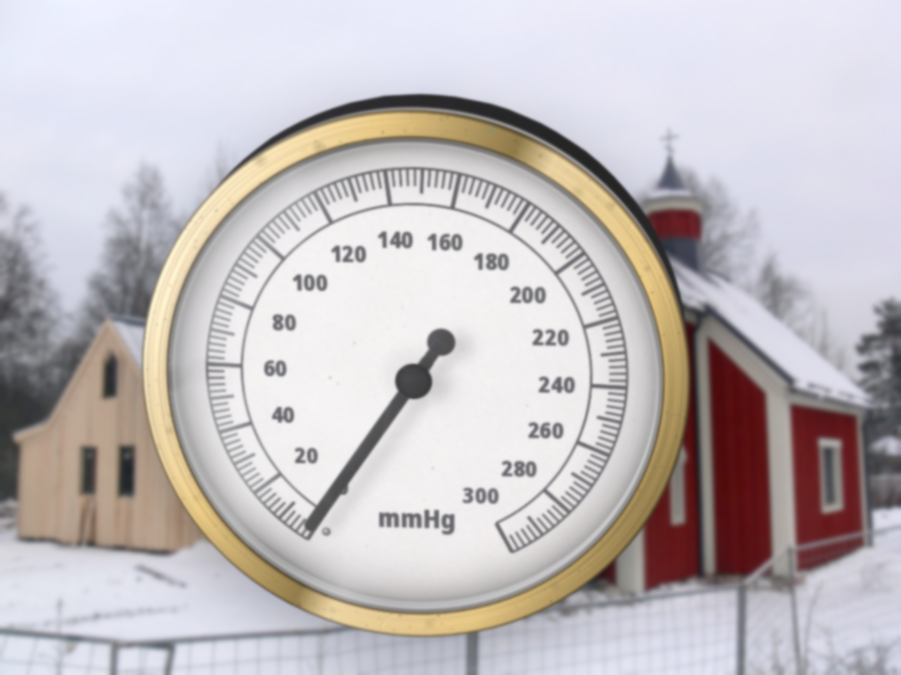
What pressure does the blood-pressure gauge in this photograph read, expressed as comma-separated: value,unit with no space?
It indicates 2,mmHg
